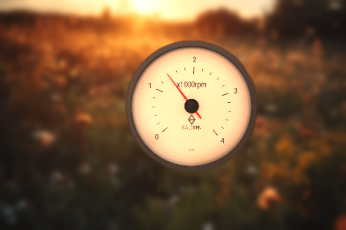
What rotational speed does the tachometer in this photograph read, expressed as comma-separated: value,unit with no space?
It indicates 1400,rpm
